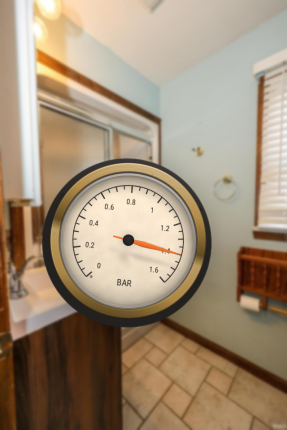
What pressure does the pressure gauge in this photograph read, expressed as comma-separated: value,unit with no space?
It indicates 1.4,bar
